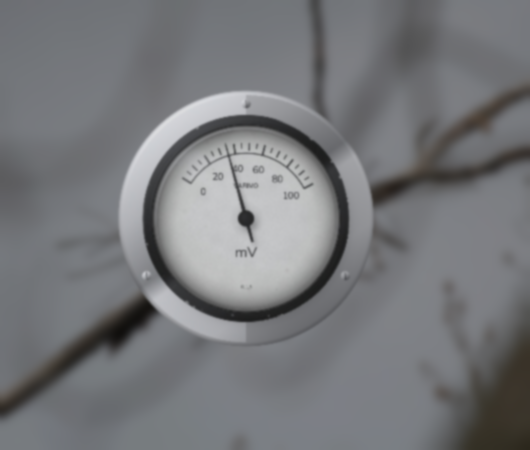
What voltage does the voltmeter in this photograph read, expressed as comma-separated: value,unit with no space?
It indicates 35,mV
